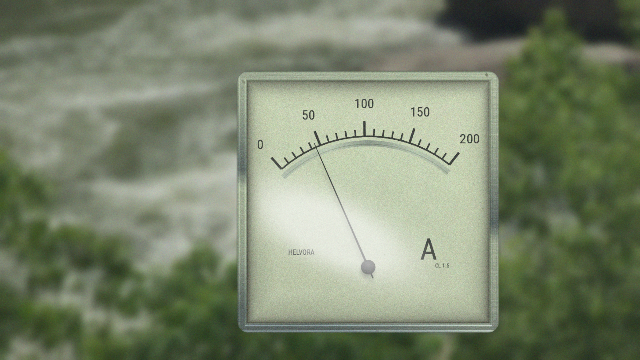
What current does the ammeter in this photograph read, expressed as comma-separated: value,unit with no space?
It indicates 45,A
